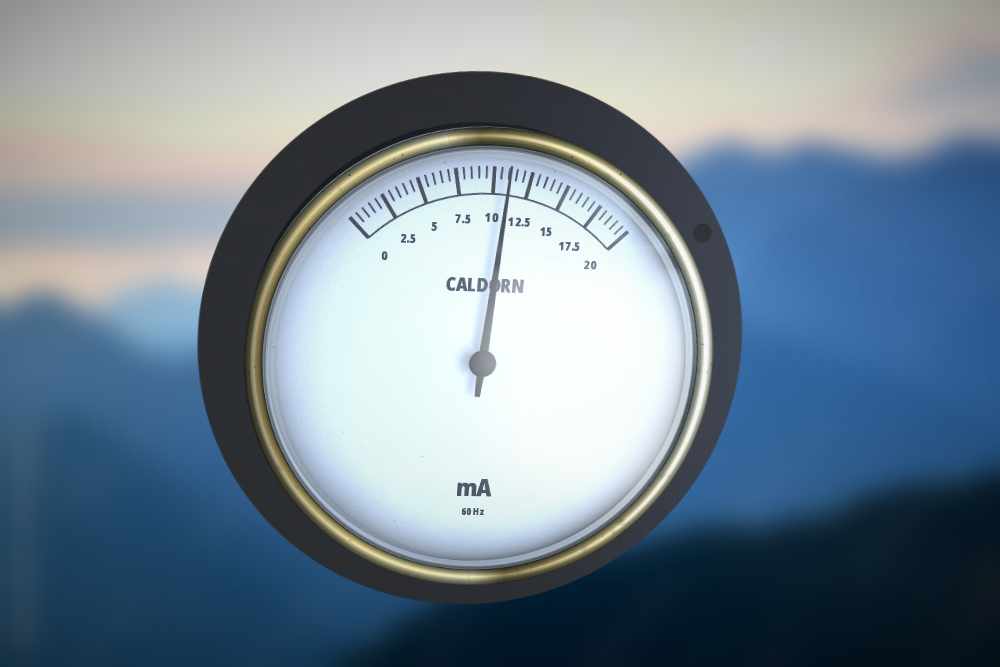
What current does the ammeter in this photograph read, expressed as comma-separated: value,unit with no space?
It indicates 11,mA
